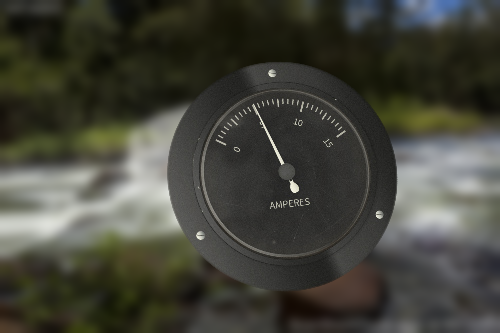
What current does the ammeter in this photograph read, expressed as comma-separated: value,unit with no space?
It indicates 5,A
